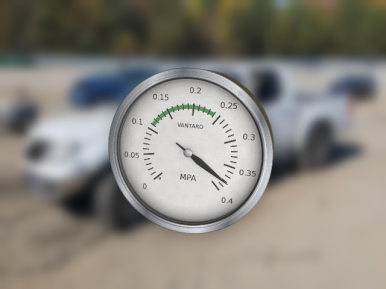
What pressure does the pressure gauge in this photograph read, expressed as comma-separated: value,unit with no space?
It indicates 0.38,MPa
